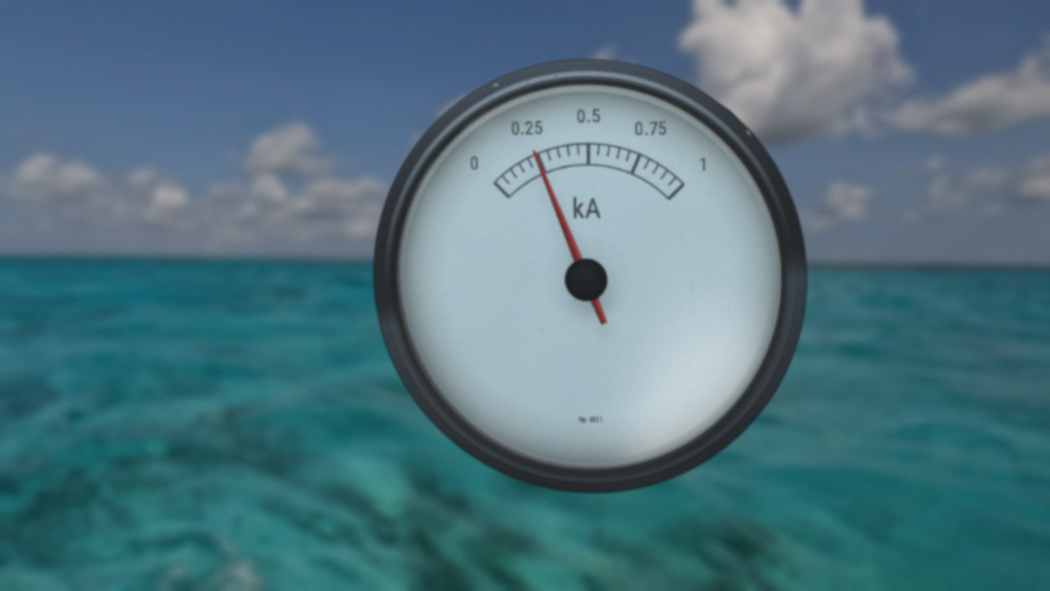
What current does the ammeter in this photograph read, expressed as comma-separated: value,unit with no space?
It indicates 0.25,kA
